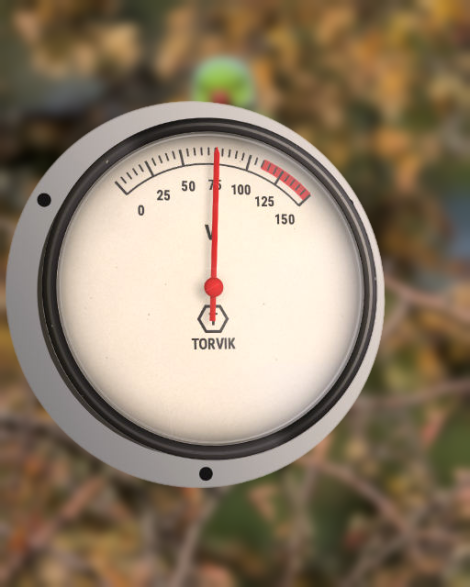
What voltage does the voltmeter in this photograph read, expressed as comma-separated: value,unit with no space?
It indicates 75,V
